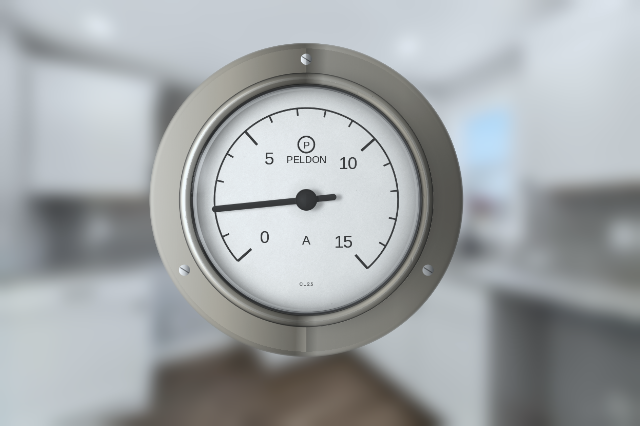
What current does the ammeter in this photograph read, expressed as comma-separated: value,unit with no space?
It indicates 2,A
